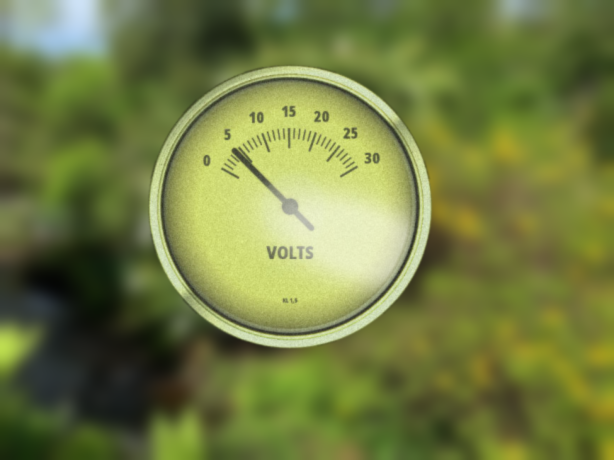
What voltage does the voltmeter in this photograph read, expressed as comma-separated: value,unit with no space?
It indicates 4,V
